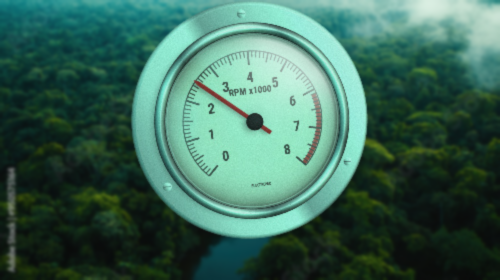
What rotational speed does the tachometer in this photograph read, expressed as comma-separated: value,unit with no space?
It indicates 2500,rpm
